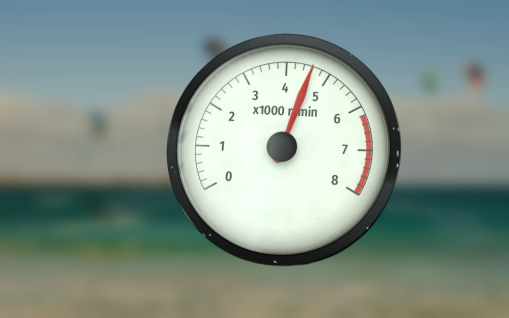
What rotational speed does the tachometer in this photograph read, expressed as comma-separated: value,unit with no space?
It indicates 4600,rpm
